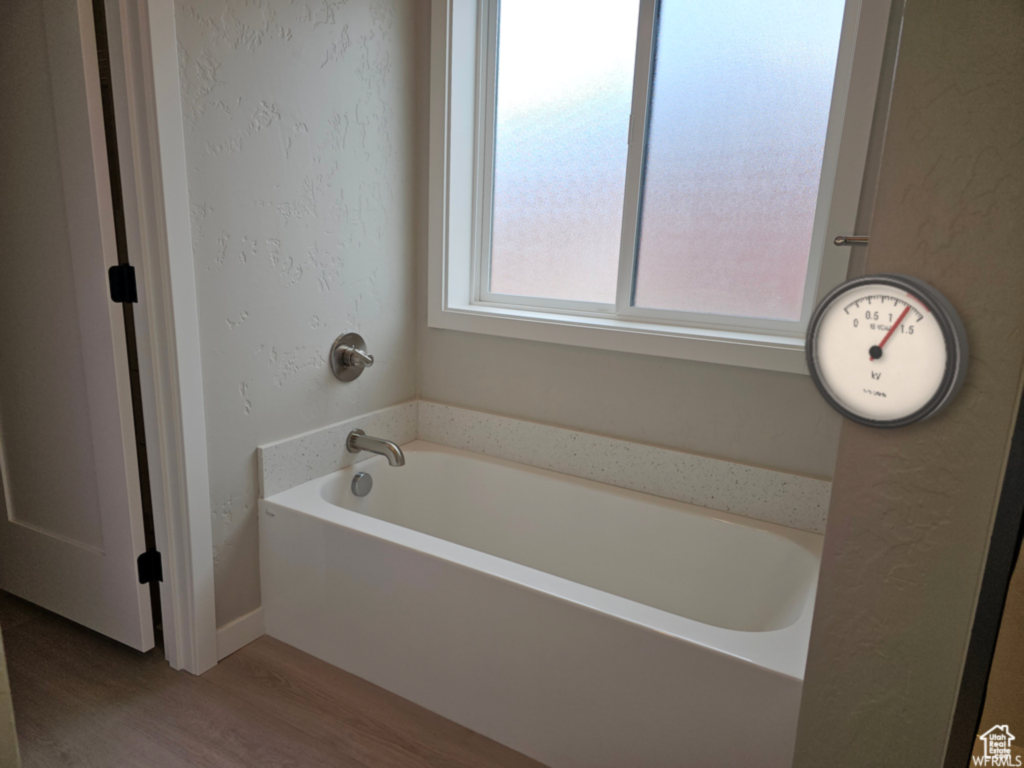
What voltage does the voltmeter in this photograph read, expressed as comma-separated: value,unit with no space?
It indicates 1.25,kV
